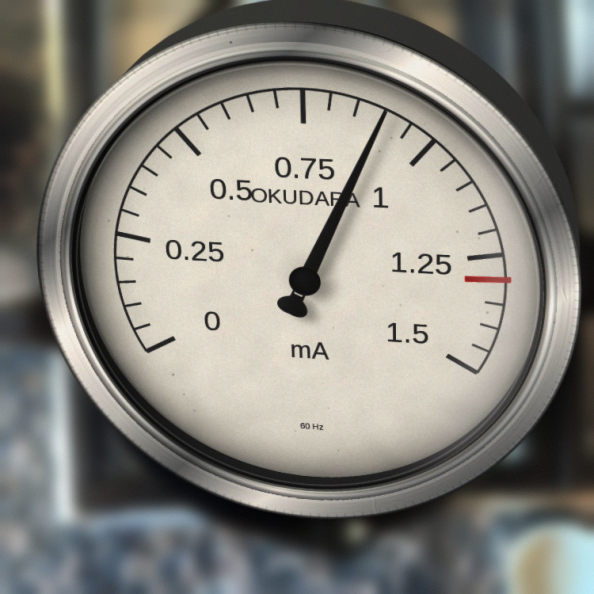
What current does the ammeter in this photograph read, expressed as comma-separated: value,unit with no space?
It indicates 0.9,mA
